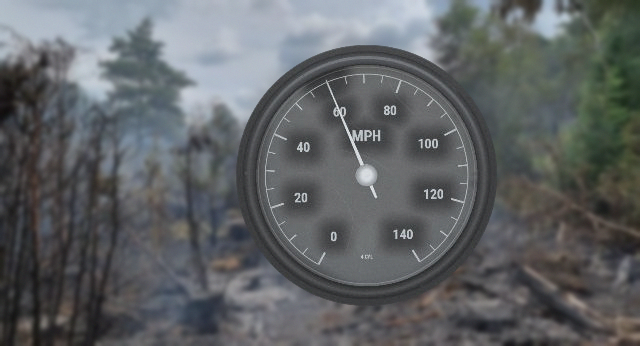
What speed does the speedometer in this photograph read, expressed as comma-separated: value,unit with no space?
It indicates 60,mph
